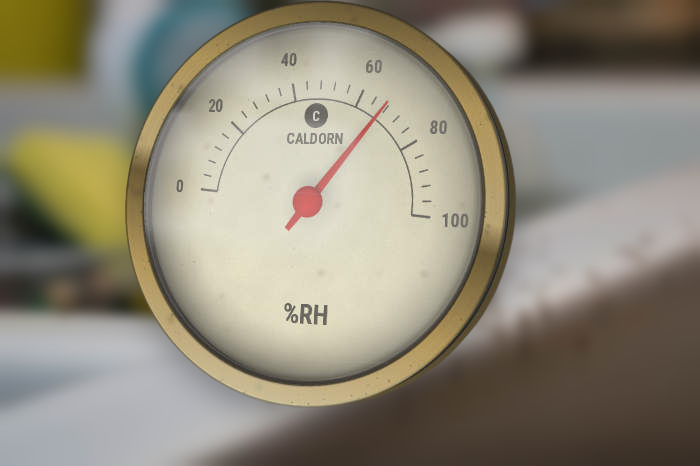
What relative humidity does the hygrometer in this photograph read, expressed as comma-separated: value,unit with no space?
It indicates 68,%
